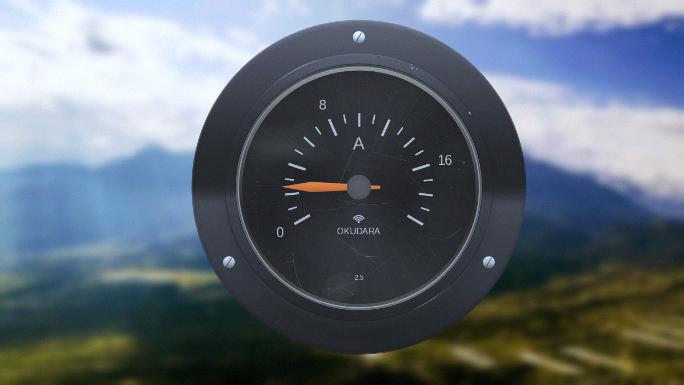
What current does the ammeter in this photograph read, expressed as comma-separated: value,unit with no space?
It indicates 2.5,A
